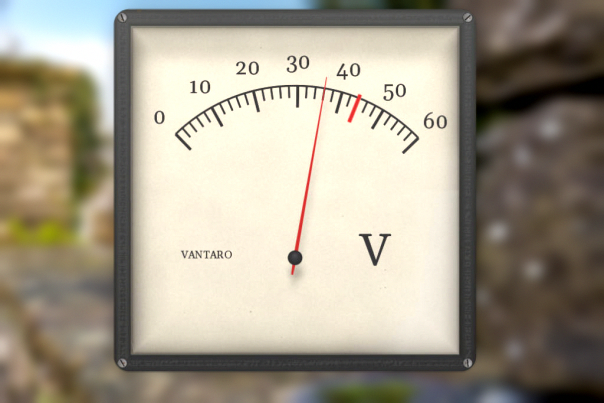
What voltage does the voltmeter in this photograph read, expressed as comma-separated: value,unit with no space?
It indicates 36,V
